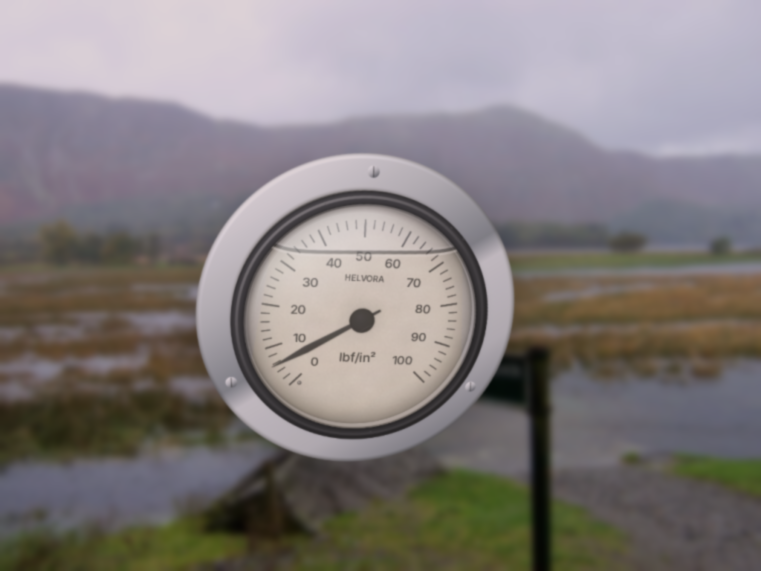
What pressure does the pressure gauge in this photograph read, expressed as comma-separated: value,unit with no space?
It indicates 6,psi
